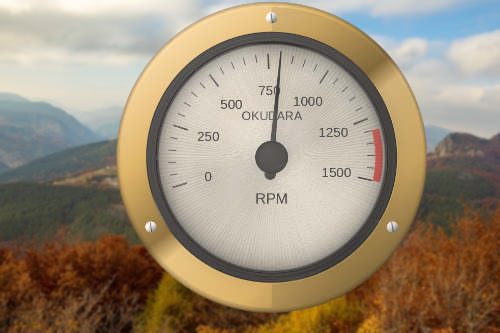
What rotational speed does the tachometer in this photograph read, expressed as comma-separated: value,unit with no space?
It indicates 800,rpm
